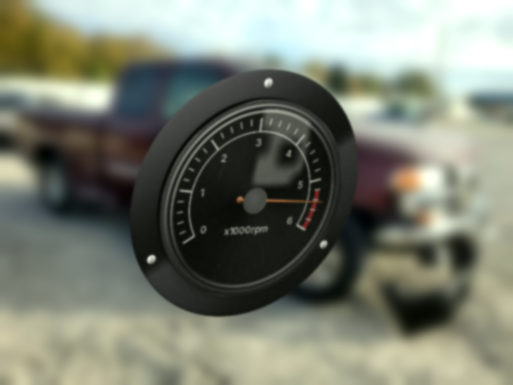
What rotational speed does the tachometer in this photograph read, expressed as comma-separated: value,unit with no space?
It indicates 5400,rpm
